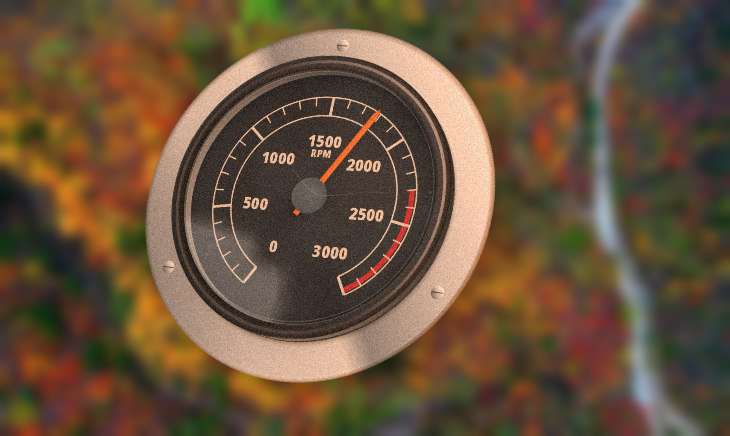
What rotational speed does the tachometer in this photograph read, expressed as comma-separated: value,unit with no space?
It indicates 1800,rpm
